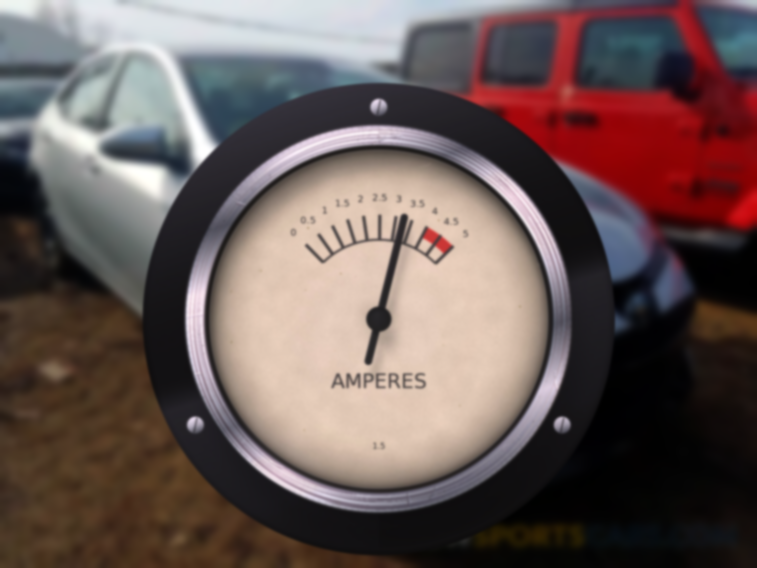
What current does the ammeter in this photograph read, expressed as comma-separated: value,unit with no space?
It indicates 3.25,A
